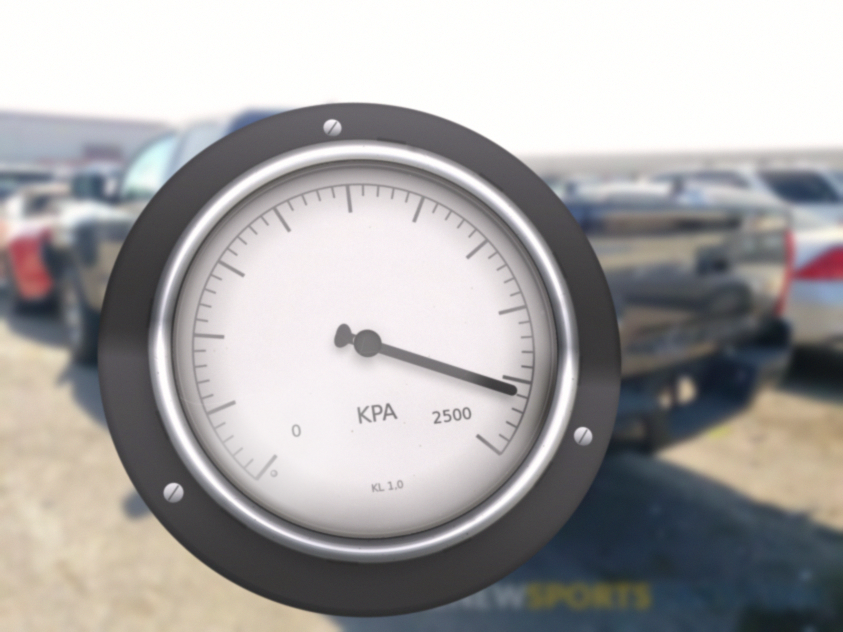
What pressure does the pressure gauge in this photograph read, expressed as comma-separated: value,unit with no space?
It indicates 2300,kPa
